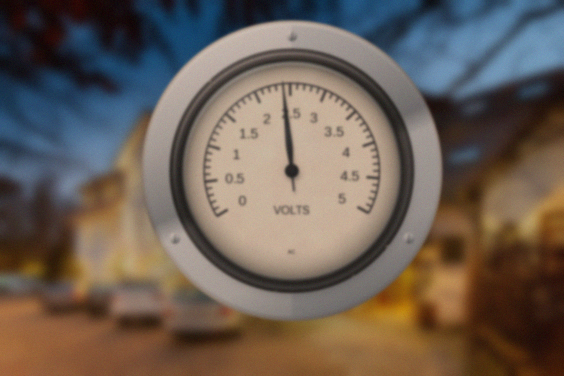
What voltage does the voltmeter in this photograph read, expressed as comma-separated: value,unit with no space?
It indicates 2.4,V
